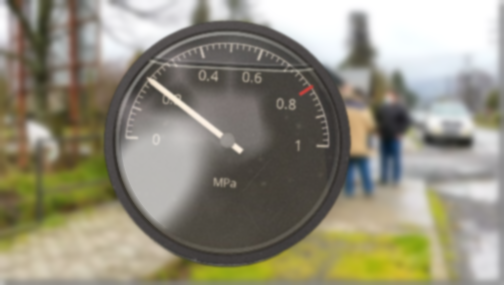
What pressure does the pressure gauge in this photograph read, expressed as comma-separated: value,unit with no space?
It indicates 0.2,MPa
